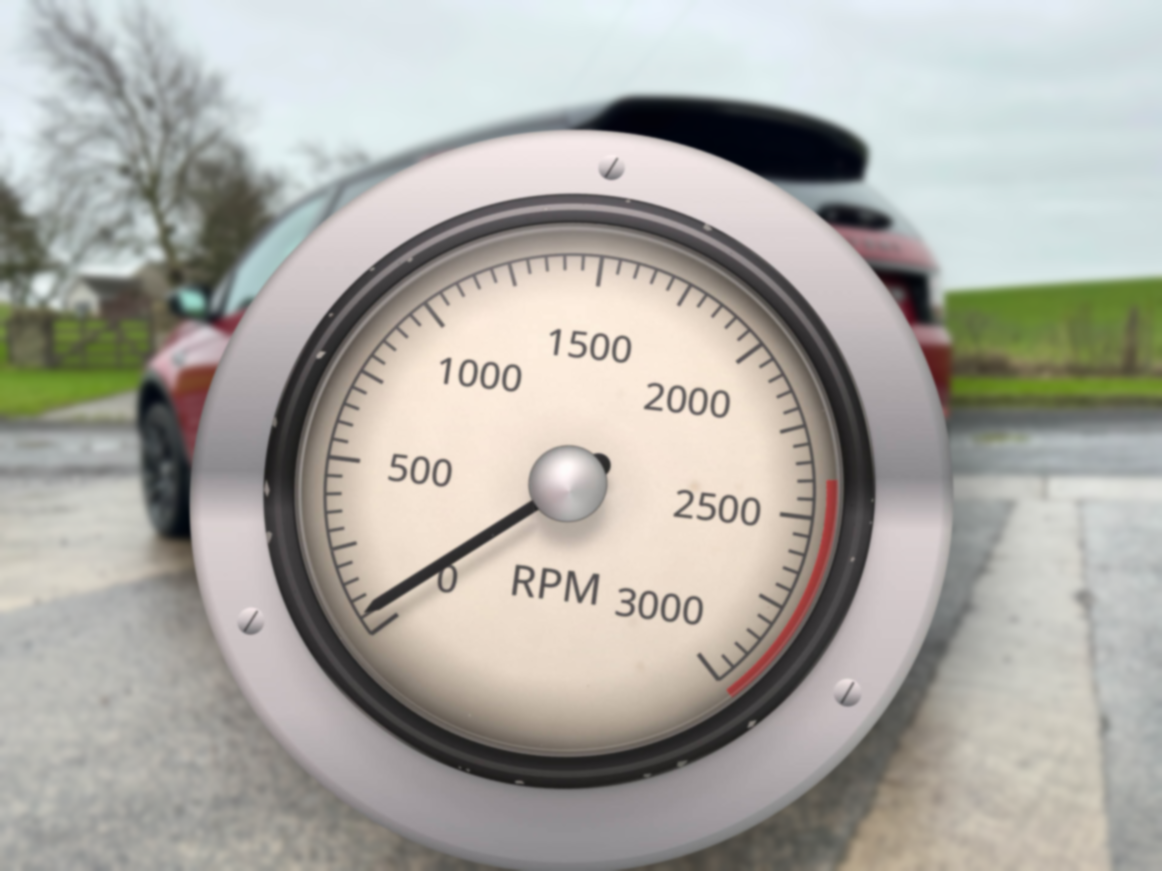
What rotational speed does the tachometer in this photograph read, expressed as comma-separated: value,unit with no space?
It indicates 50,rpm
